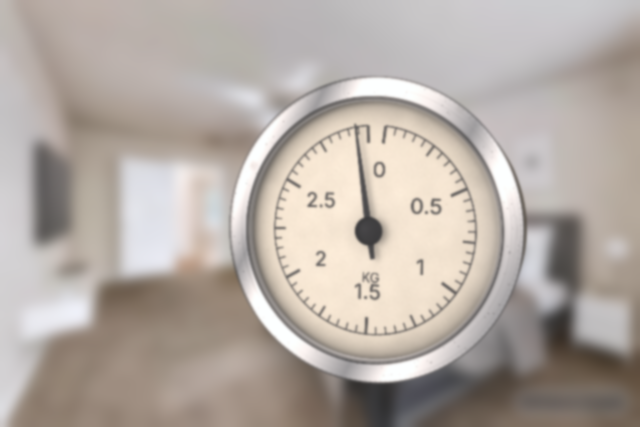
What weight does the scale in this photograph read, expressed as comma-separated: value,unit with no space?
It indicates 2.95,kg
